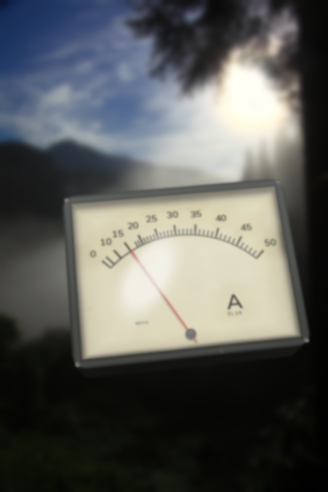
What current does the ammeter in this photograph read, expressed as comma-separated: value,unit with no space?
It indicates 15,A
